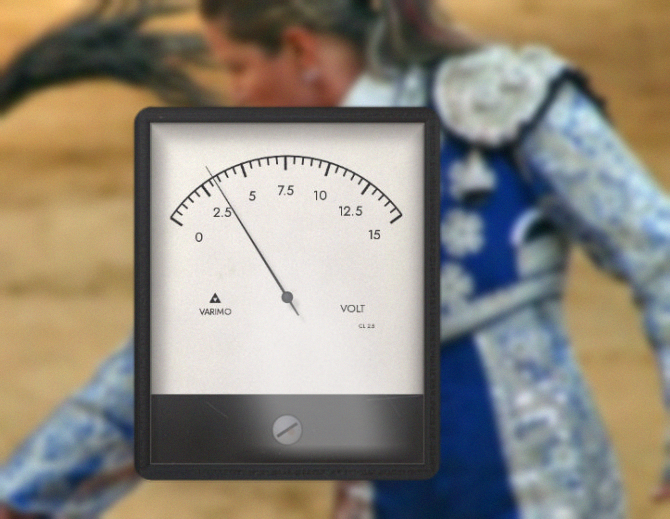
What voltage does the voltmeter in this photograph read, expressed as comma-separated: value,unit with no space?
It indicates 3.25,V
